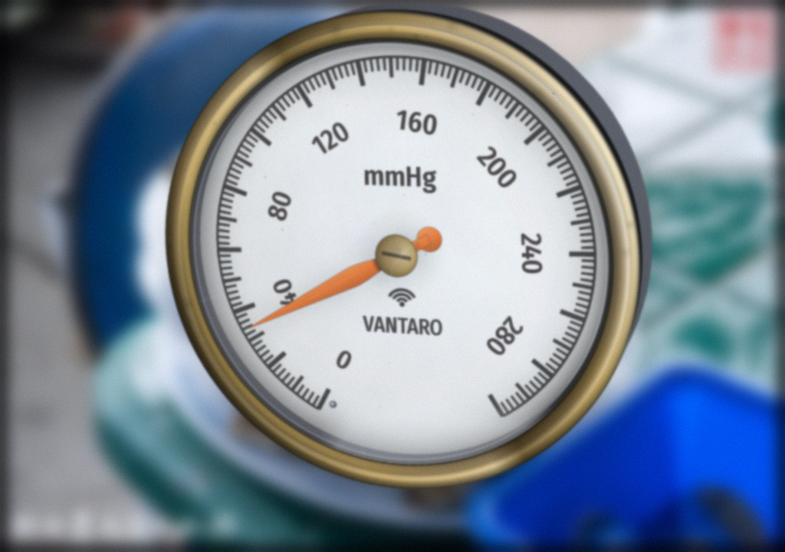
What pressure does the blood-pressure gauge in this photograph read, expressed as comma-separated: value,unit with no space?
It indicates 34,mmHg
